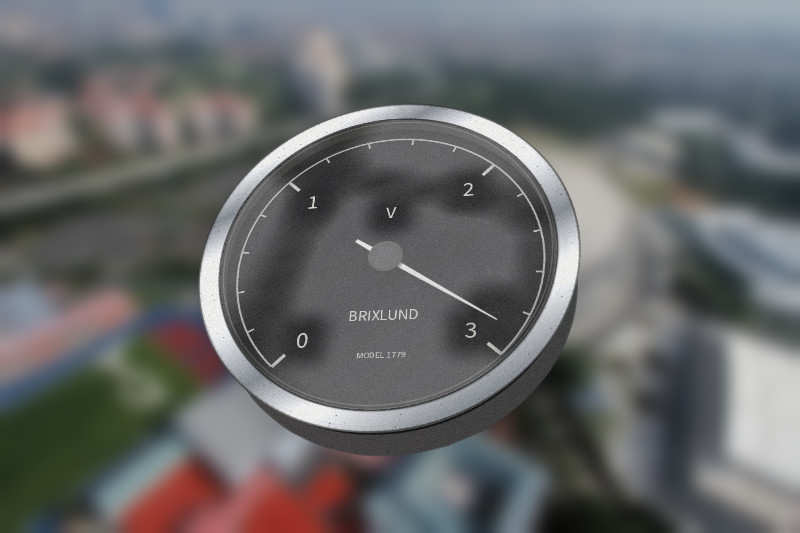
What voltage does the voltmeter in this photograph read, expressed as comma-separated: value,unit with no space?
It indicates 2.9,V
